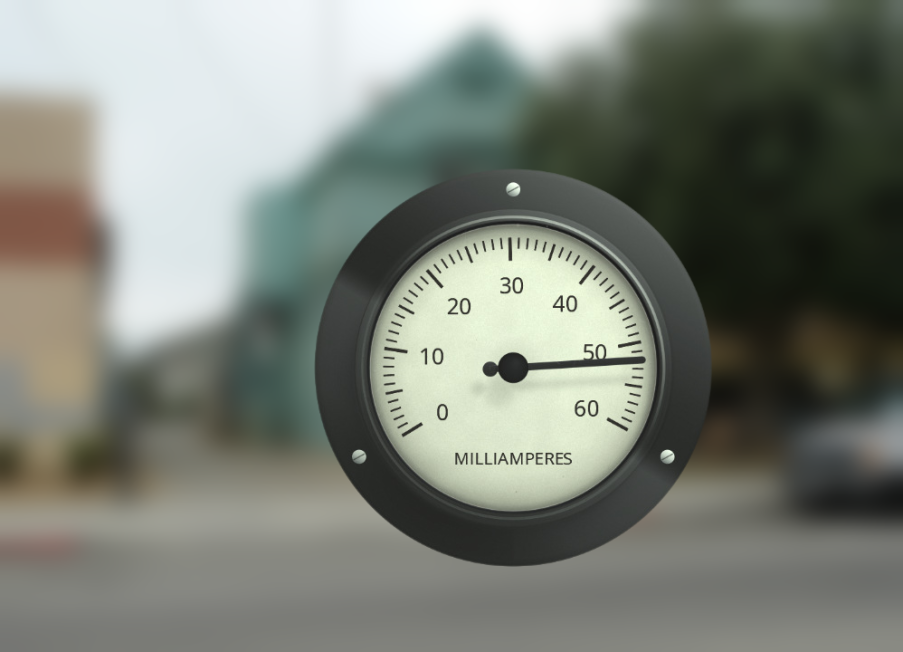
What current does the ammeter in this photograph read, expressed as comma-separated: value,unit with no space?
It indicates 52,mA
